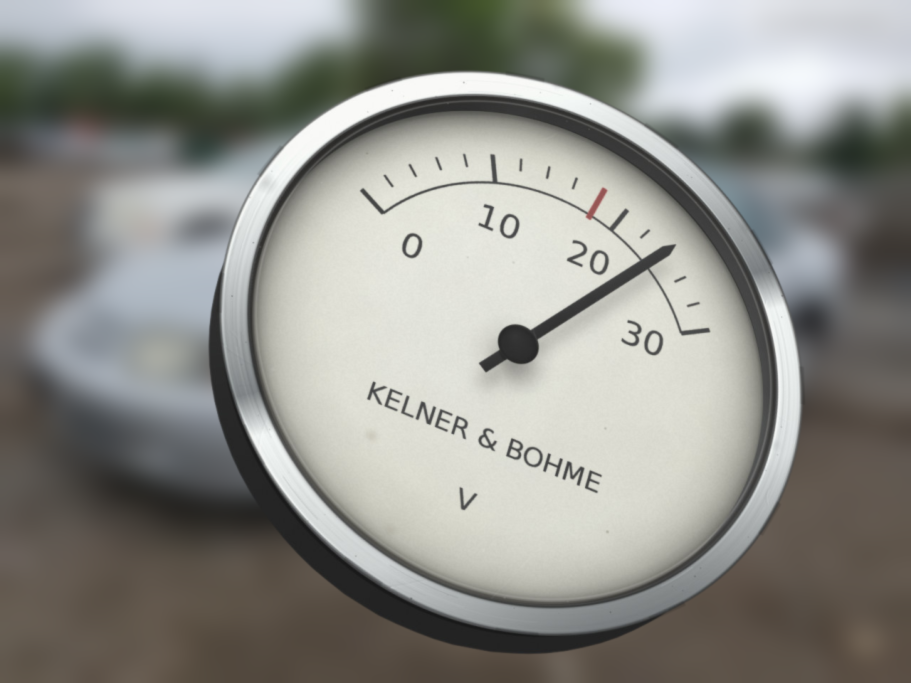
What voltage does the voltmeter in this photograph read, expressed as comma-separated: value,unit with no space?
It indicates 24,V
